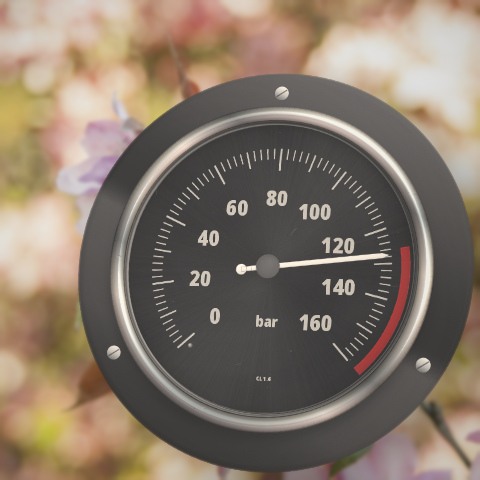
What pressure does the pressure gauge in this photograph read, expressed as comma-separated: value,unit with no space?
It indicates 128,bar
